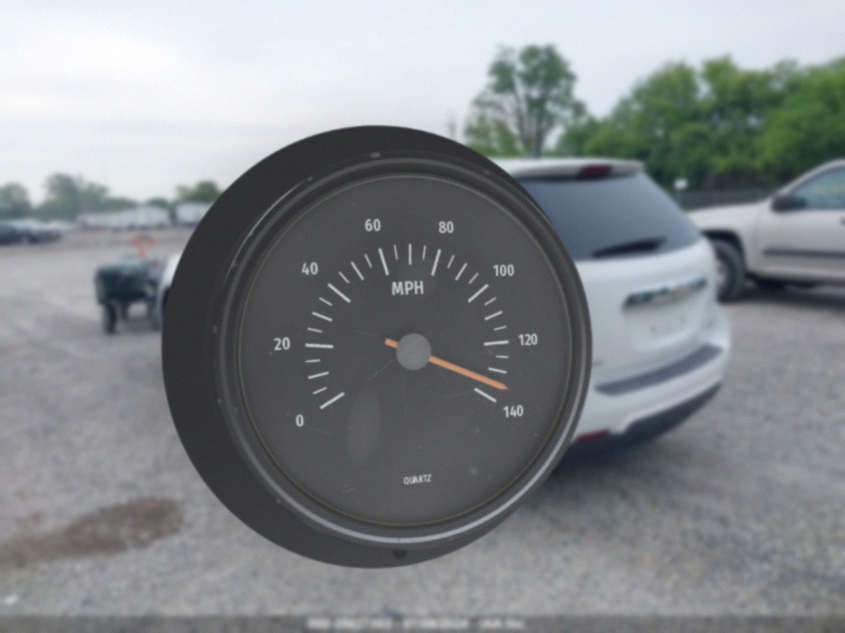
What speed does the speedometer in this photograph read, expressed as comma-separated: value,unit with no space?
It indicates 135,mph
